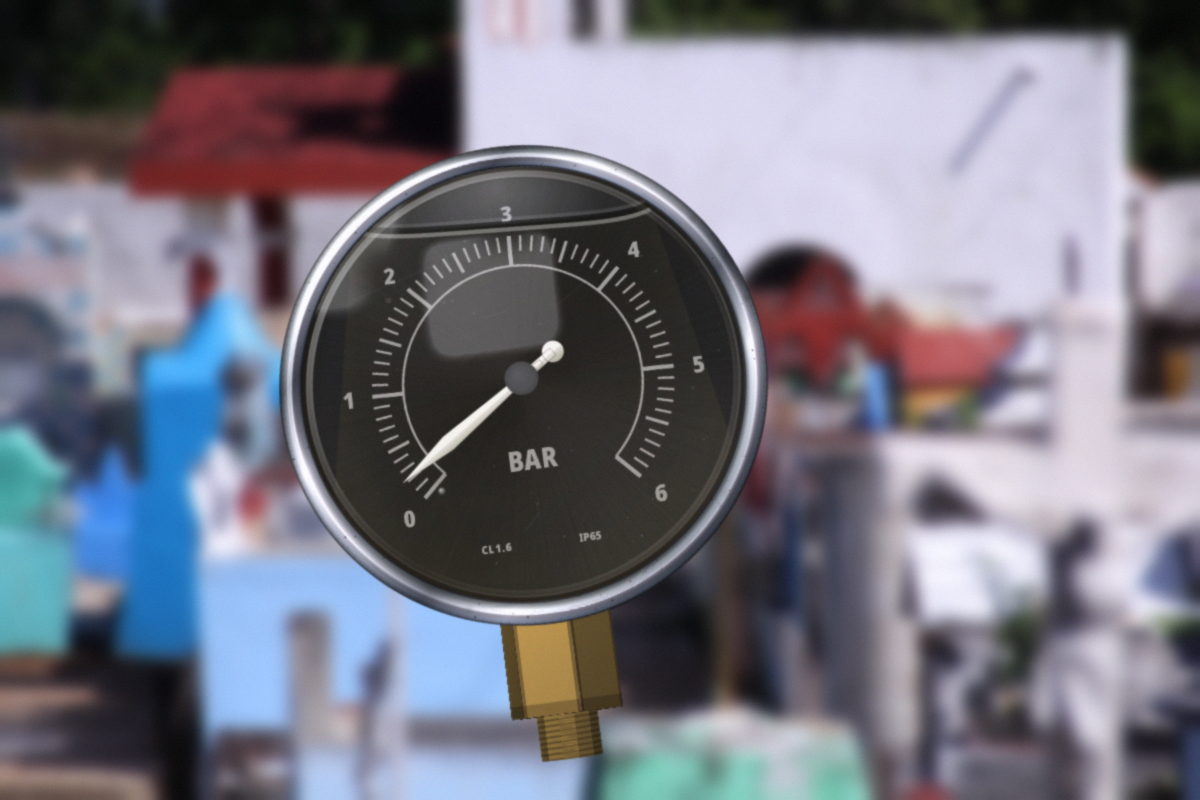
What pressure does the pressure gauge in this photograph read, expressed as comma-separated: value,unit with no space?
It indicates 0.2,bar
